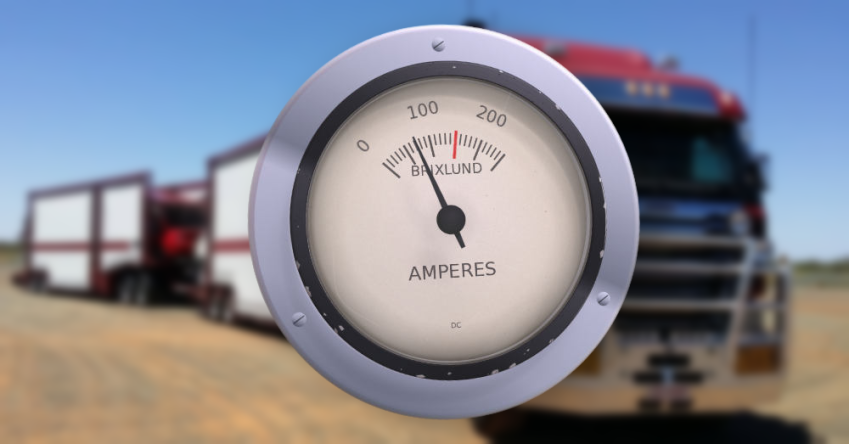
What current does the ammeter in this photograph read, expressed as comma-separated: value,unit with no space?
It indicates 70,A
